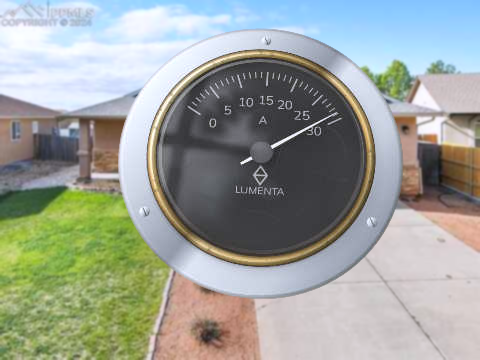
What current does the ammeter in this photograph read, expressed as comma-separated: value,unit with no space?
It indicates 29,A
